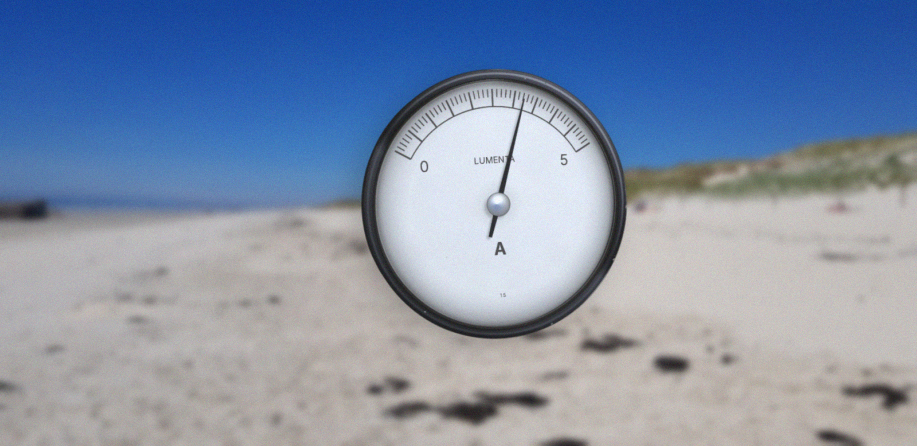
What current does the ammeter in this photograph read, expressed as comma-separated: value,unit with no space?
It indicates 3.2,A
